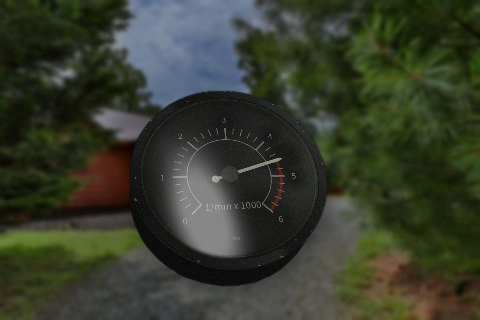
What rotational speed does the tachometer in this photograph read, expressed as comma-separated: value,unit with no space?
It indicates 4600,rpm
